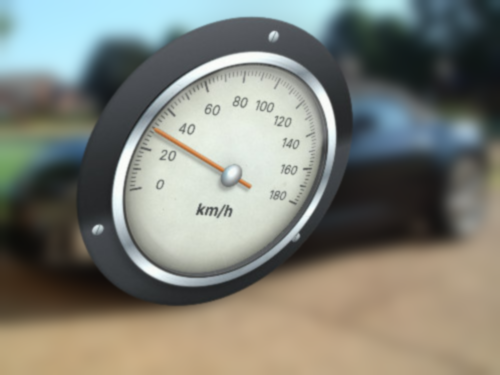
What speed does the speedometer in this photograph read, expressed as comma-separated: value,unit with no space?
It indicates 30,km/h
